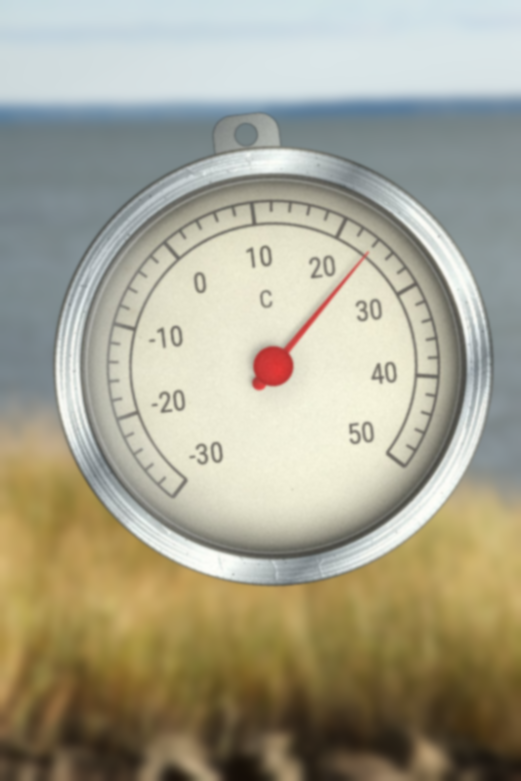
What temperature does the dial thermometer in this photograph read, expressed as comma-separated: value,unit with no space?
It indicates 24,°C
